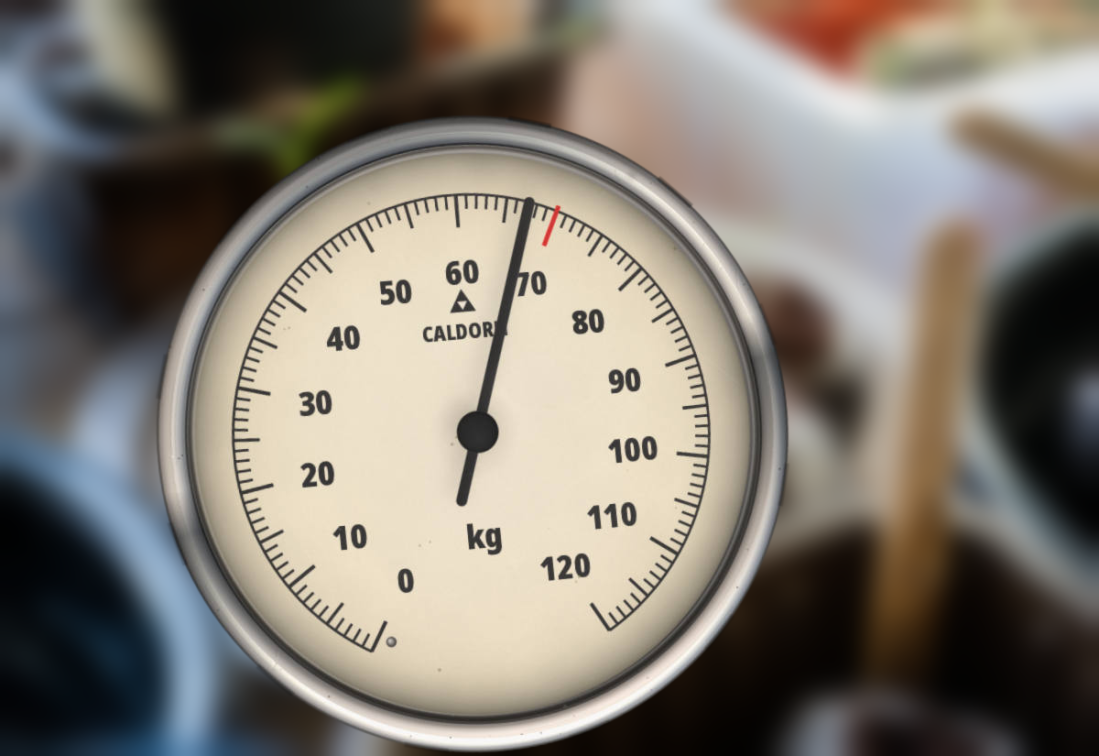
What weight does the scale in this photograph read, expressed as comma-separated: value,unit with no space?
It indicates 67,kg
